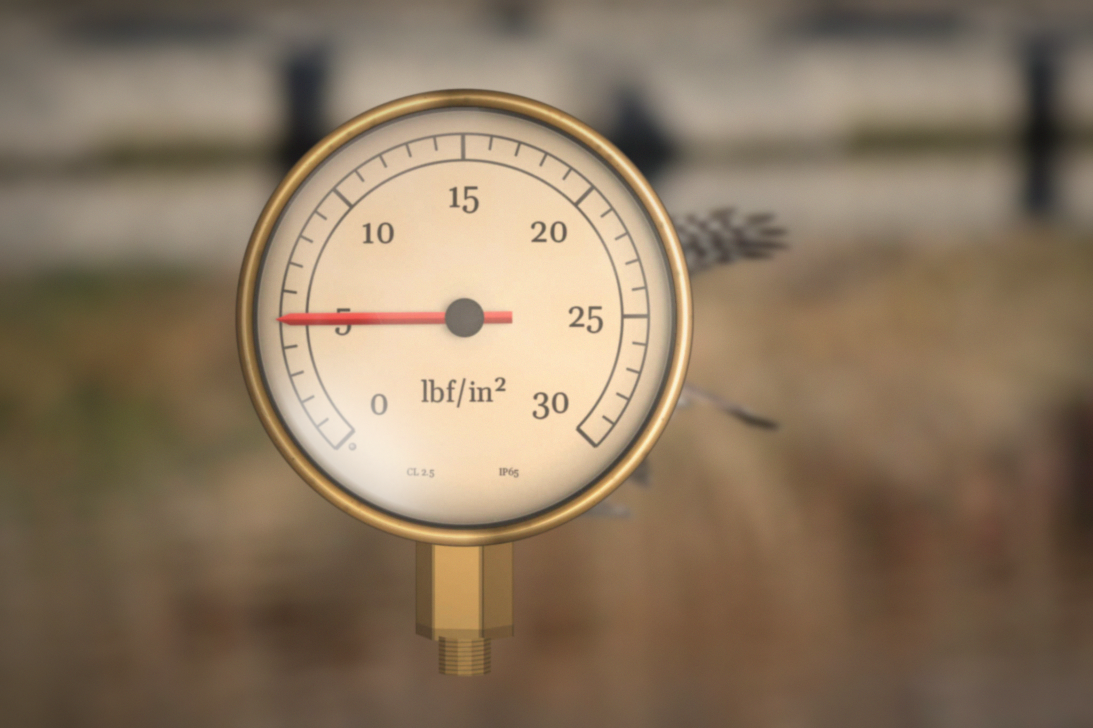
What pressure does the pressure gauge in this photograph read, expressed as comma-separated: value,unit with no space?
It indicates 5,psi
